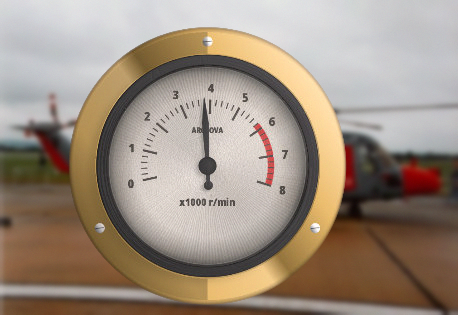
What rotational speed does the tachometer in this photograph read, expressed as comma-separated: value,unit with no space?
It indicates 3800,rpm
